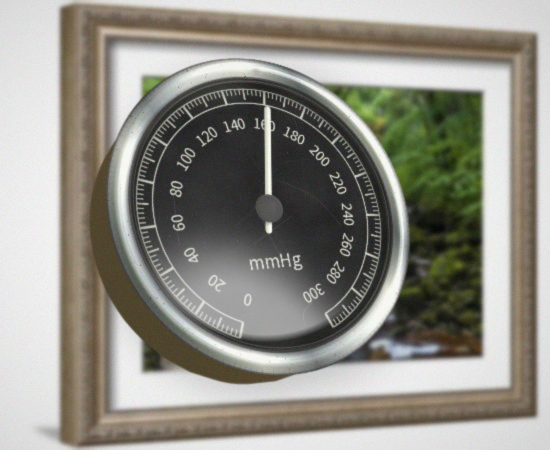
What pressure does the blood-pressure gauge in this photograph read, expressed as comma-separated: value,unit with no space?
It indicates 160,mmHg
